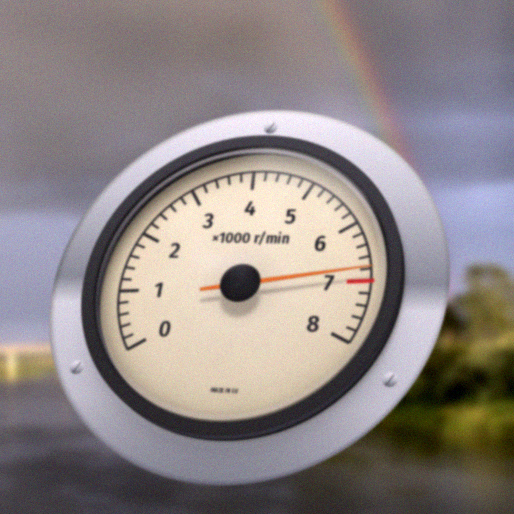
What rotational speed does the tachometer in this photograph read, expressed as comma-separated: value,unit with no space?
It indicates 6800,rpm
